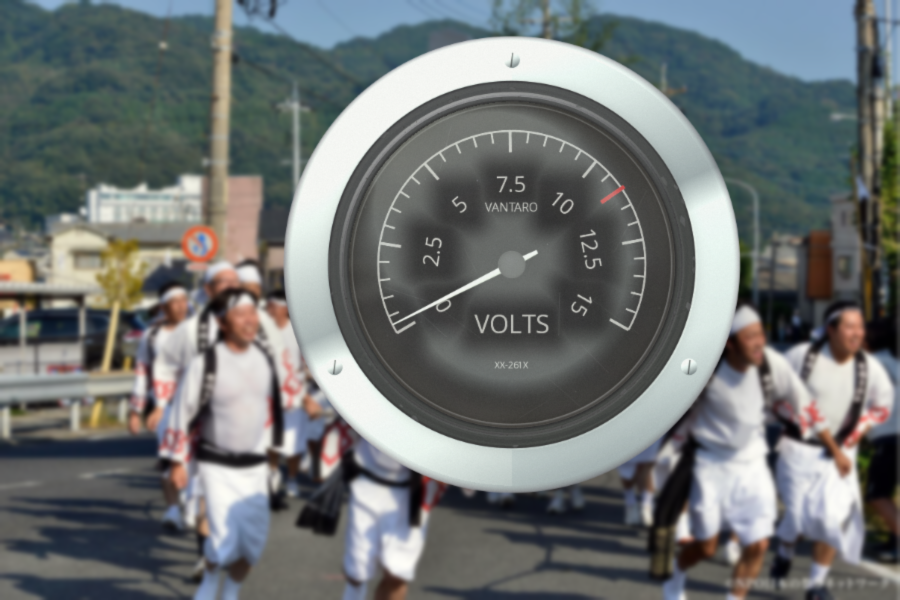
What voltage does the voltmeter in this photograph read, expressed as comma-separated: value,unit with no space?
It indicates 0.25,V
